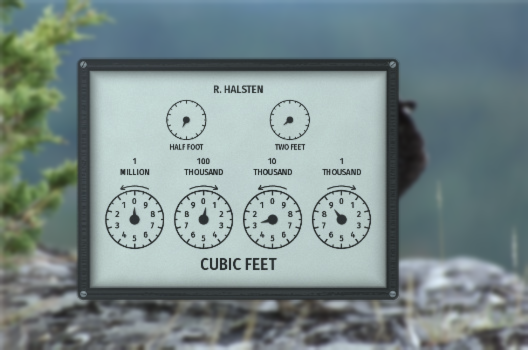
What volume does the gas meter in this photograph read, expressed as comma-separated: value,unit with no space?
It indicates 2900,ft³
